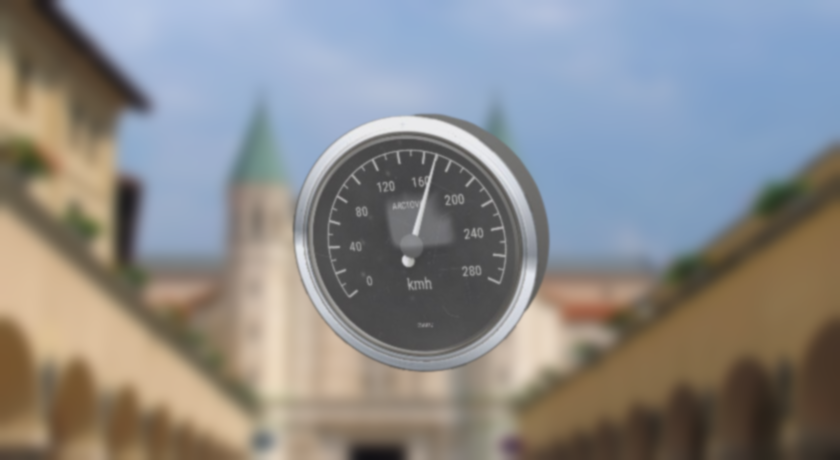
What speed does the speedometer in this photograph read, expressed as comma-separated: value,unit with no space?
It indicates 170,km/h
